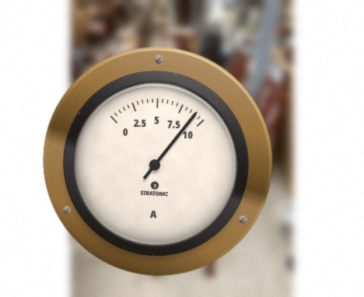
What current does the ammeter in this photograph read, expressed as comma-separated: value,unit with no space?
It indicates 9,A
